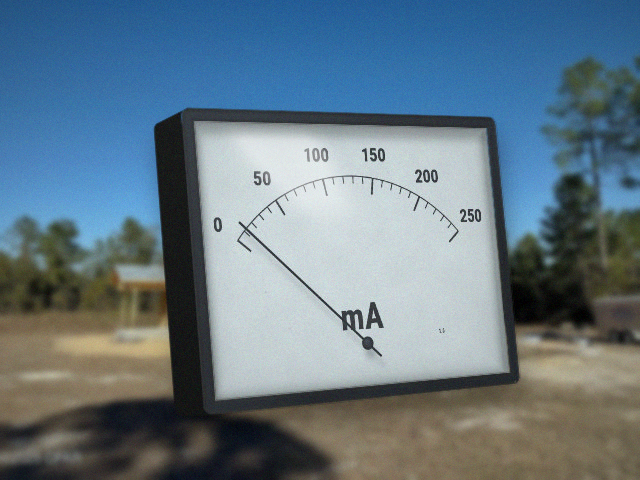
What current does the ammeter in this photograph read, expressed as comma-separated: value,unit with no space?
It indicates 10,mA
